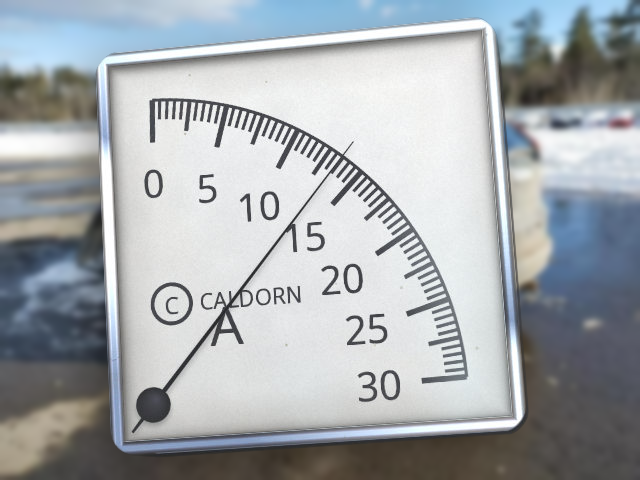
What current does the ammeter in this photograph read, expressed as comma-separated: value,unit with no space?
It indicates 13.5,A
